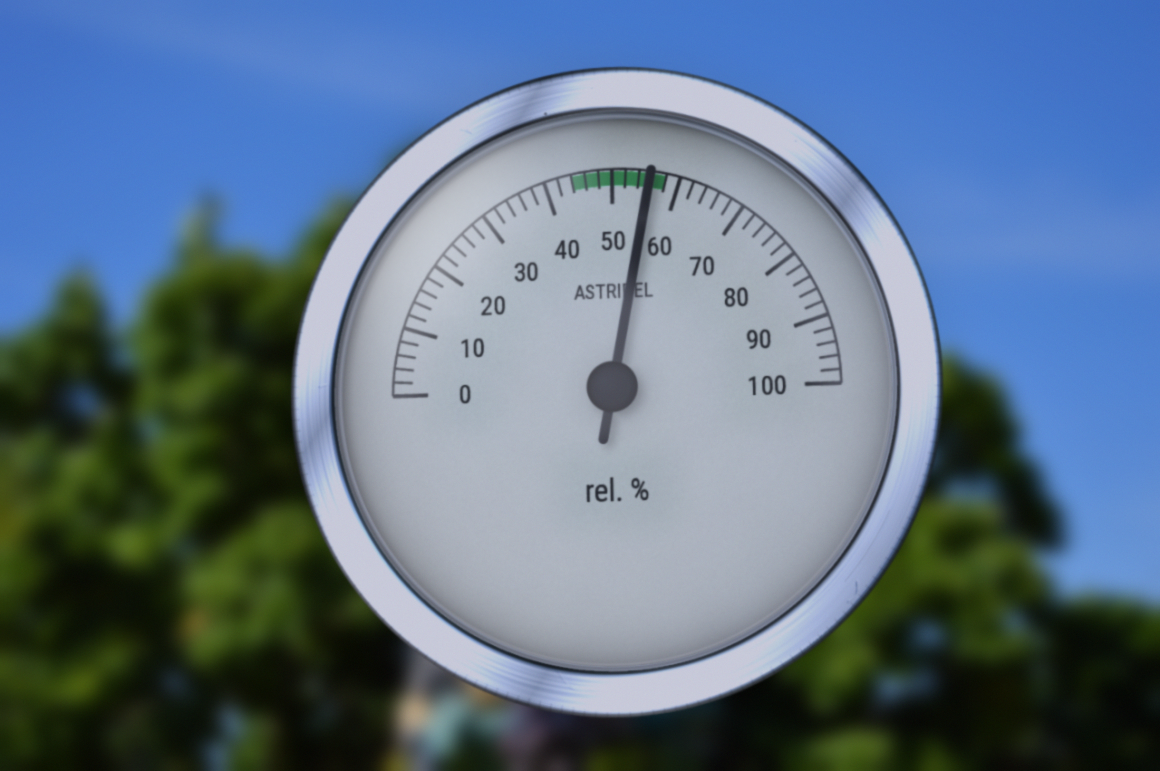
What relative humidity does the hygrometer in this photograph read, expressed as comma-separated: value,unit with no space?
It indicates 56,%
